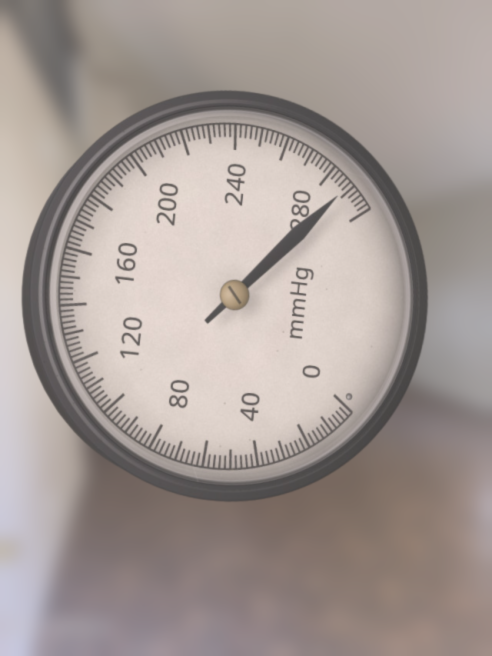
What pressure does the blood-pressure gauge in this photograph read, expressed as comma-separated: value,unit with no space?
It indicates 288,mmHg
